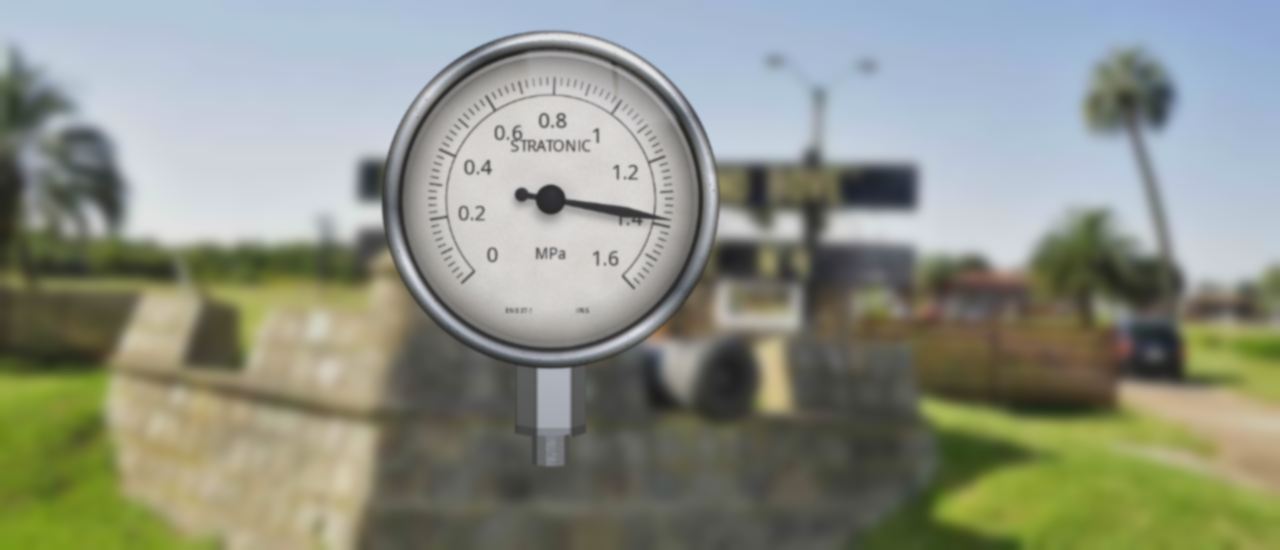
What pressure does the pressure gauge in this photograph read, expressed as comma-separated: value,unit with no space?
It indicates 1.38,MPa
